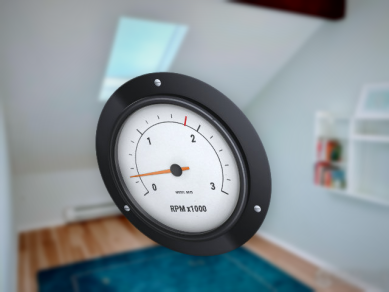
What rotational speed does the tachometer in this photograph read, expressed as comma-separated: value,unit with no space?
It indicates 300,rpm
